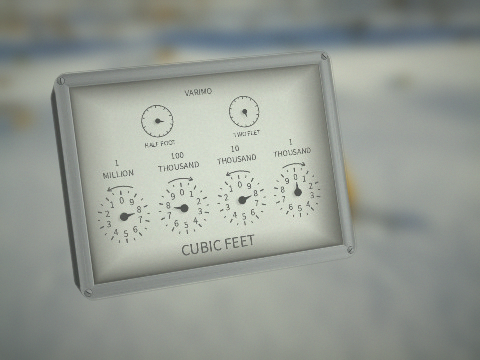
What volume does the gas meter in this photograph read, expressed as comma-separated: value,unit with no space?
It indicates 778000,ft³
